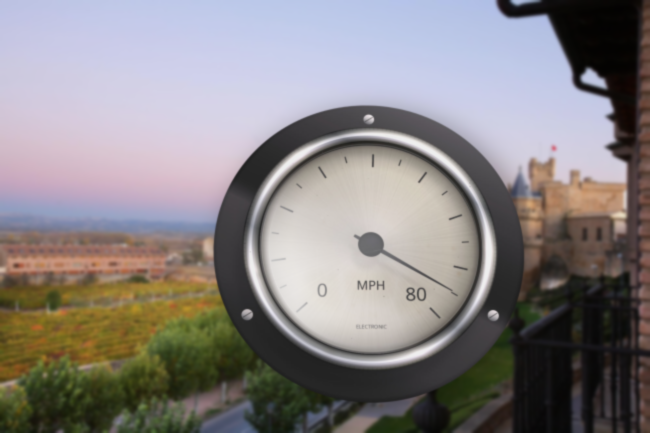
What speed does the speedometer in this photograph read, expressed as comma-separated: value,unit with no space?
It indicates 75,mph
